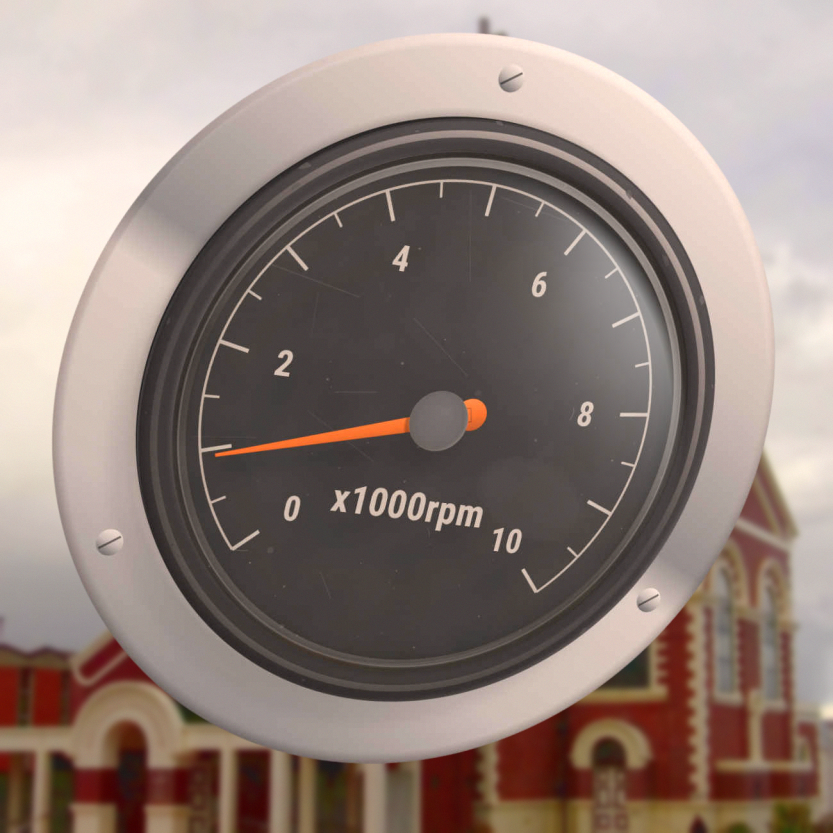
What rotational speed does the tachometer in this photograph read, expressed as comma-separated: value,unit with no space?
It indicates 1000,rpm
